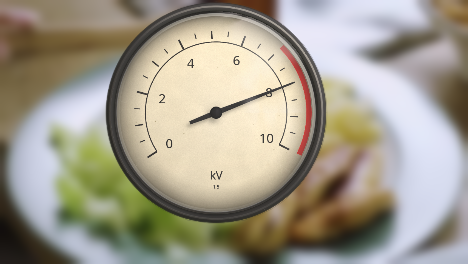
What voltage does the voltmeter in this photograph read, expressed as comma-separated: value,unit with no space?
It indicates 8,kV
